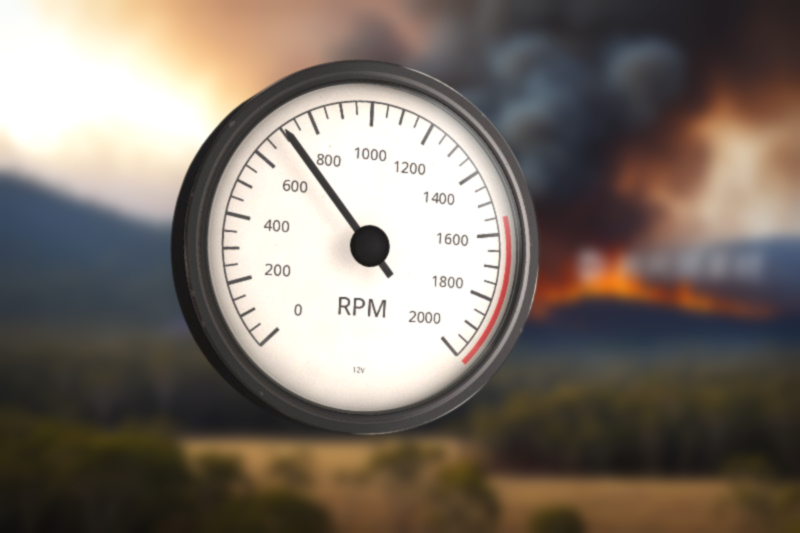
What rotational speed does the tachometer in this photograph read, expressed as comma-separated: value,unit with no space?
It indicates 700,rpm
